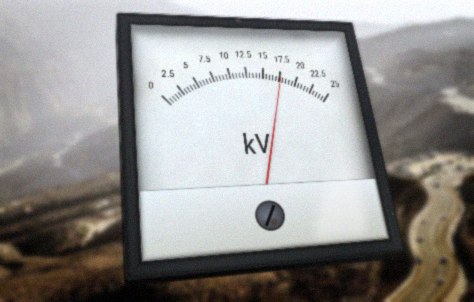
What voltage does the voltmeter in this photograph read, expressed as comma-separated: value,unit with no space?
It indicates 17.5,kV
